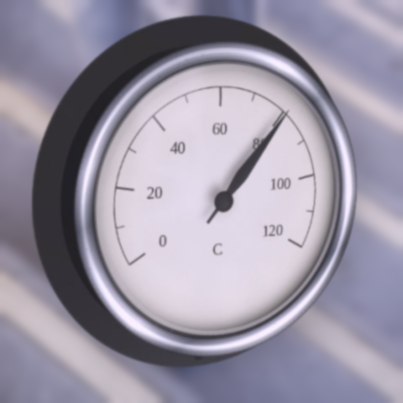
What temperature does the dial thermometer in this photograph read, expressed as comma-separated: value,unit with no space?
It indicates 80,°C
